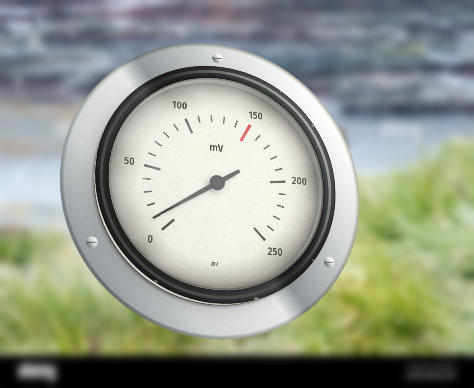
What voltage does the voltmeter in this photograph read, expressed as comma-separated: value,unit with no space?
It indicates 10,mV
